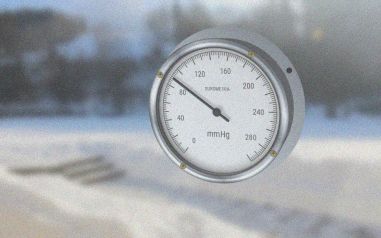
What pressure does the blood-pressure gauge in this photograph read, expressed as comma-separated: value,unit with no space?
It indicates 90,mmHg
